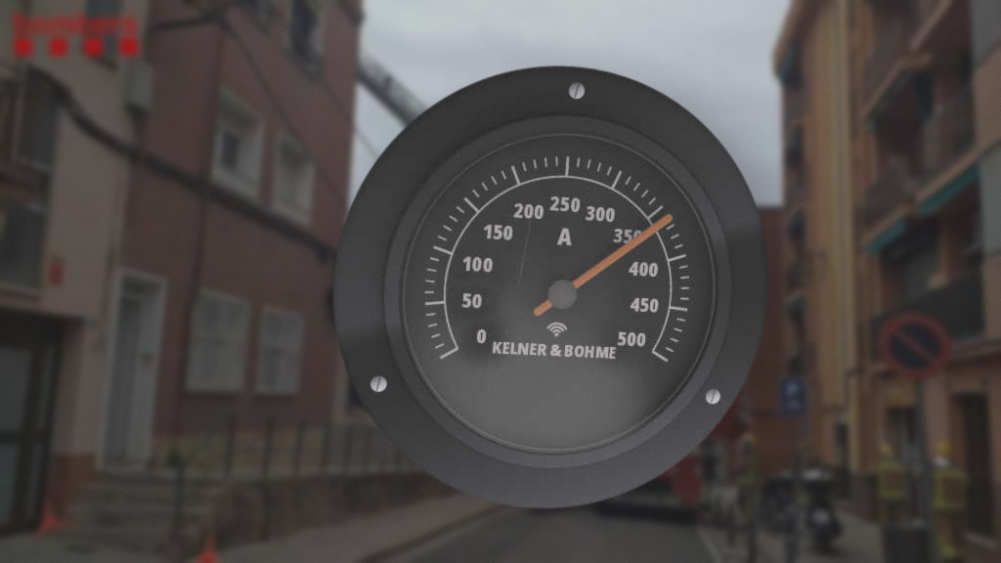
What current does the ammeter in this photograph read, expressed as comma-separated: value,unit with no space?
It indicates 360,A
